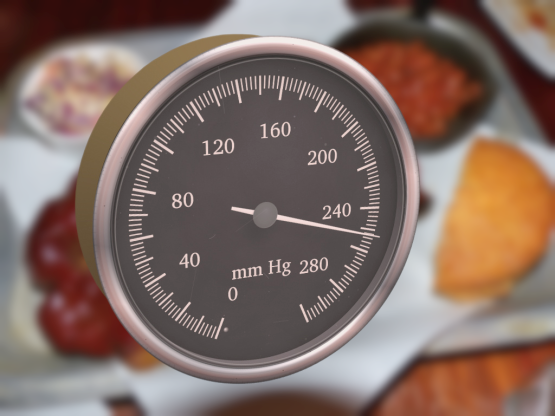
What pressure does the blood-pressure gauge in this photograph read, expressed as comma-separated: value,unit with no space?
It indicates 252,mmHg
